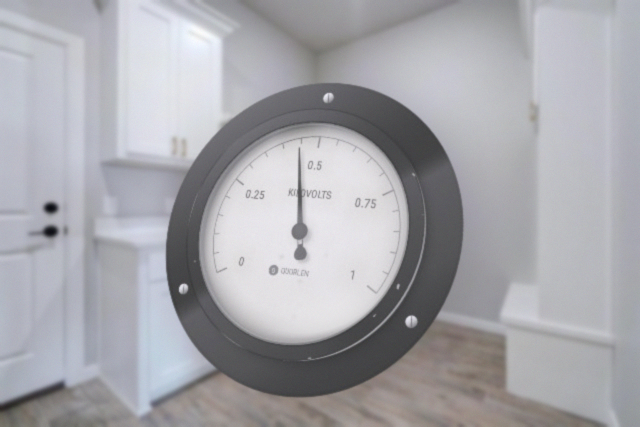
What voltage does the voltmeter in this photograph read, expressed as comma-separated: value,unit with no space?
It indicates 0.45,kV
